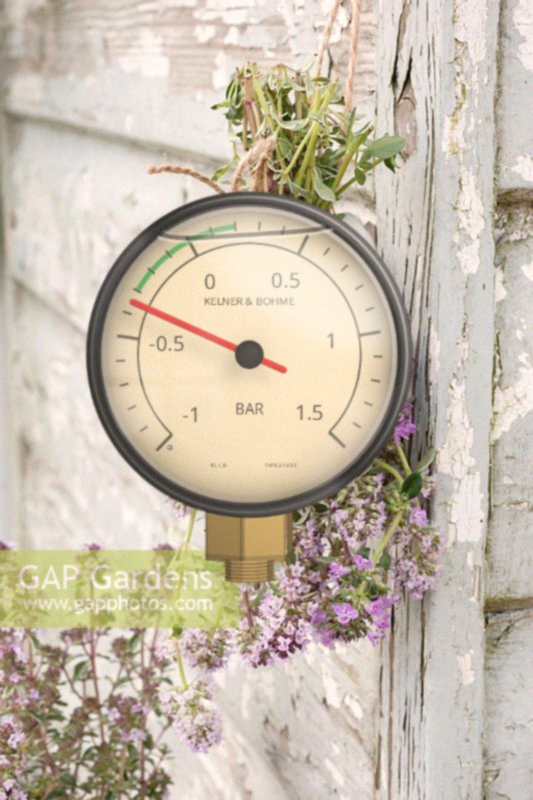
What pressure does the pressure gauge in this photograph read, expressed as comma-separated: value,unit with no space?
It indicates -0.35,bar
